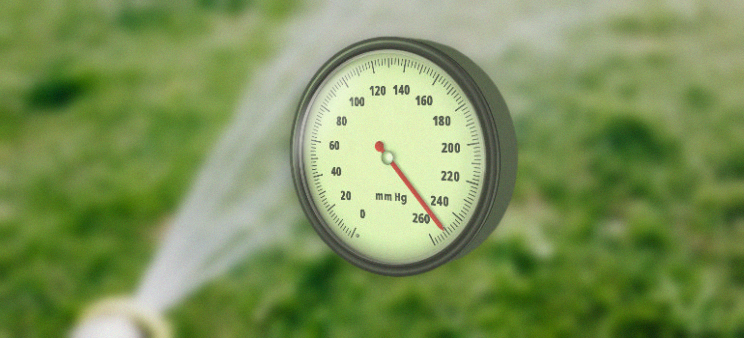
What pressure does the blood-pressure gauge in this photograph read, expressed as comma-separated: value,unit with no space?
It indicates 250,mmHg
